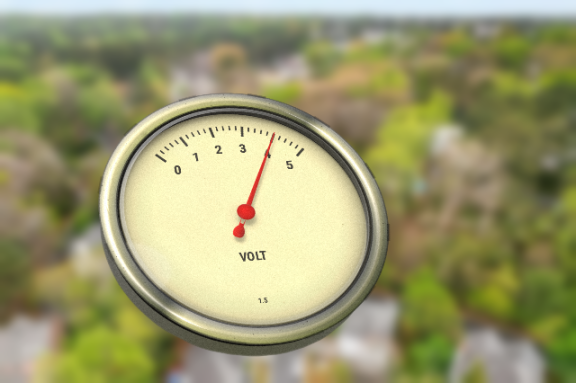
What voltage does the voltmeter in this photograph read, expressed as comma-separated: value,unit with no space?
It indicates 4,V
